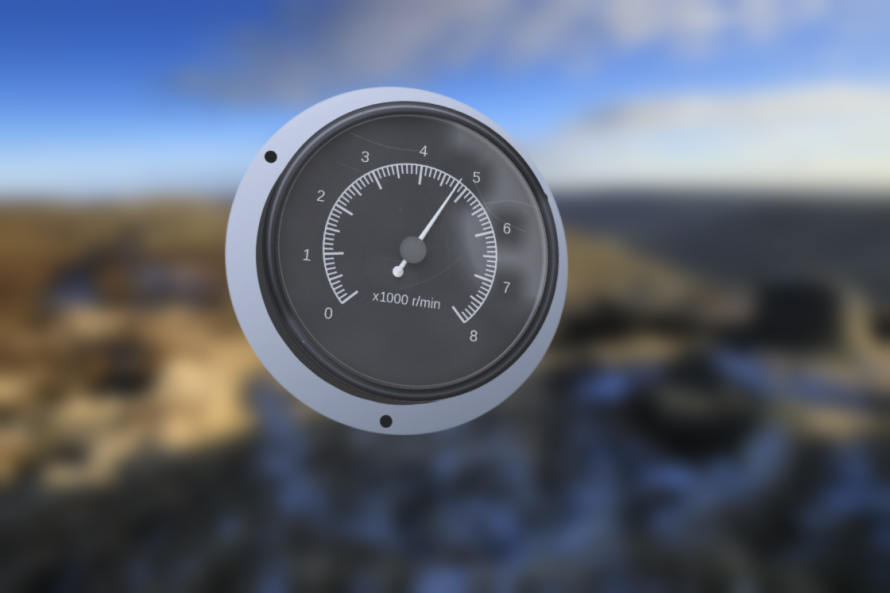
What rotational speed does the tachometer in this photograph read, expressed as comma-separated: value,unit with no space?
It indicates 4800,rpm
